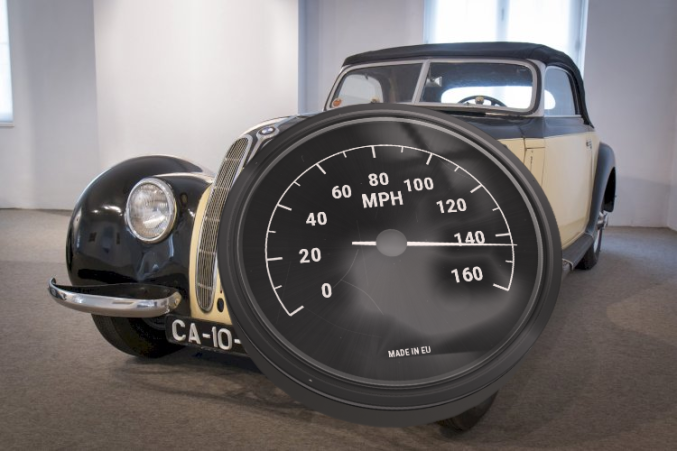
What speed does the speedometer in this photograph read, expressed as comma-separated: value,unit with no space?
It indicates 145,mph
